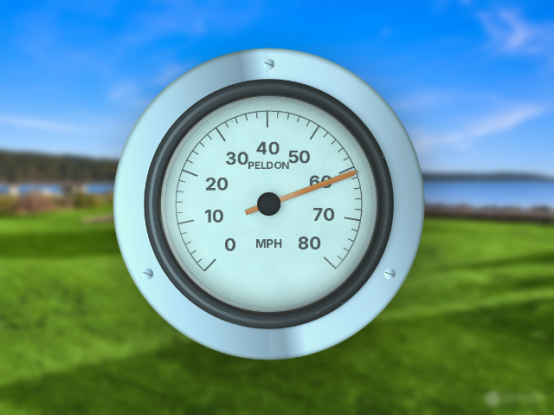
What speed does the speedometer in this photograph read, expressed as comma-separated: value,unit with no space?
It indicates 61,mph
